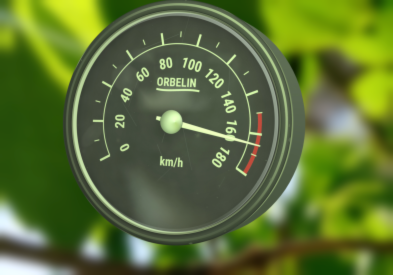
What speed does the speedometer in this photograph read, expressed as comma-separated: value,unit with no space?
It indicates 165,km/h
